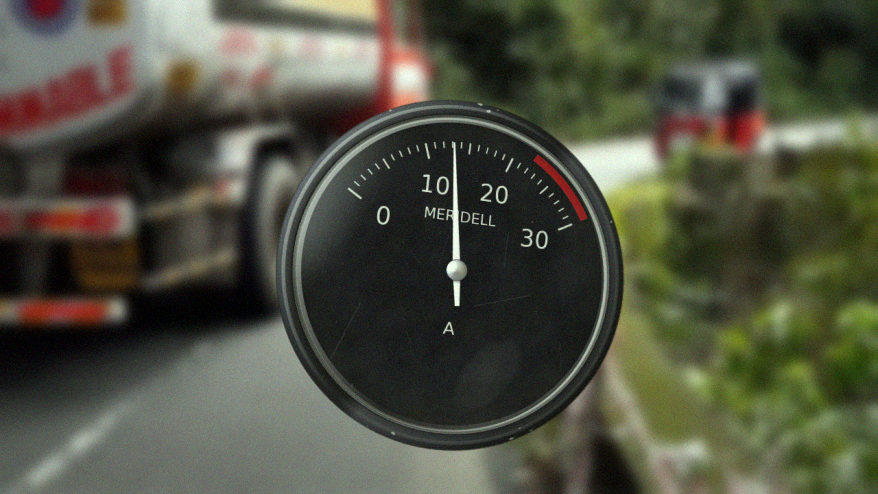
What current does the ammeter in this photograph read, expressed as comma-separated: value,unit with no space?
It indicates 13,A
